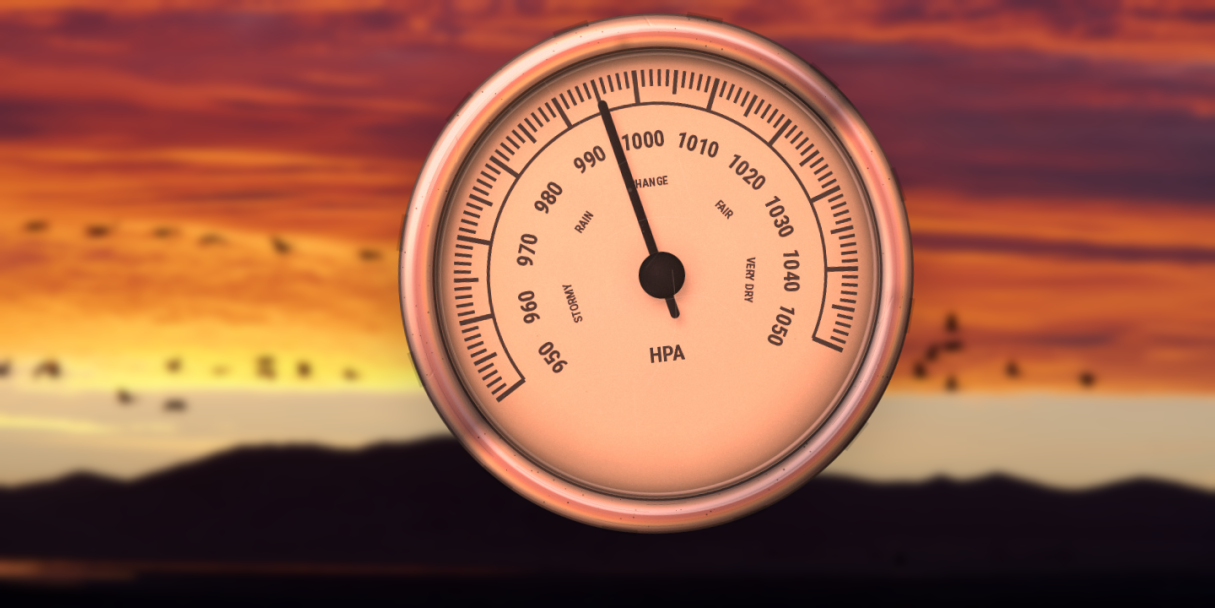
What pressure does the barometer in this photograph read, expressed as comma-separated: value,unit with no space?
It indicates 995,hPa
